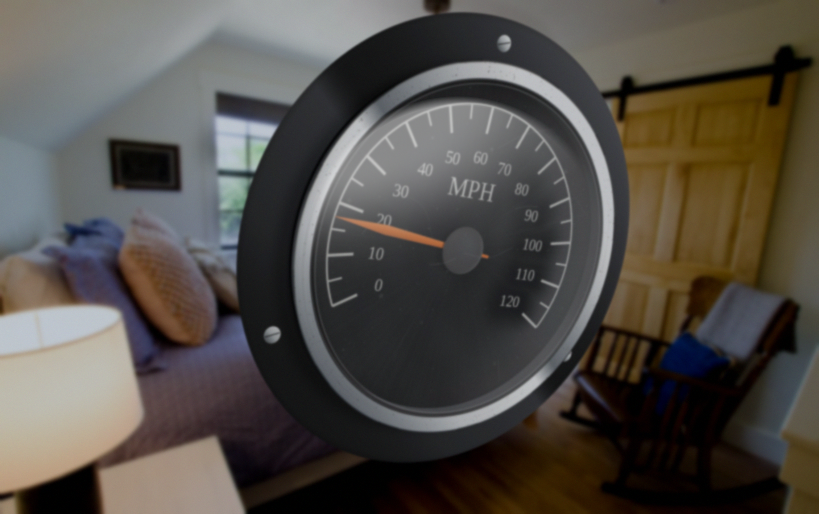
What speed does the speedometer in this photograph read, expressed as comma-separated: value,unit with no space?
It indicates 17.5,mph
